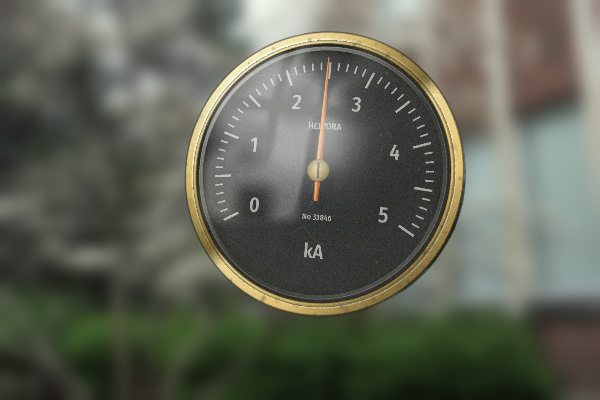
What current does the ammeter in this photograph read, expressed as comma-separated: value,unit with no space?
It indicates 2.5,kA
